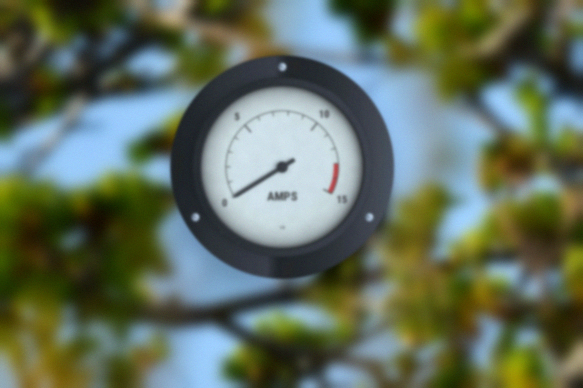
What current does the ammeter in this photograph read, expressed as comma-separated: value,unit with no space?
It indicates 0,A
